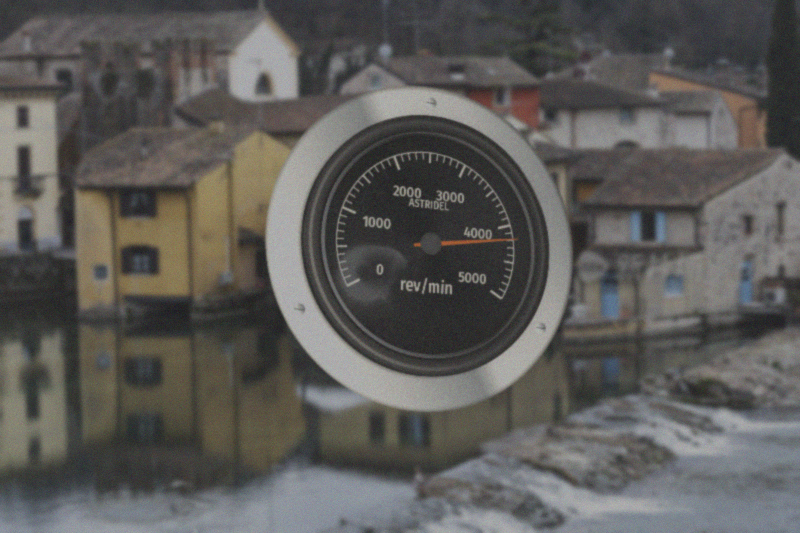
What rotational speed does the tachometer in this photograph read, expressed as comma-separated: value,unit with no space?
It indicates 4200,rpm
